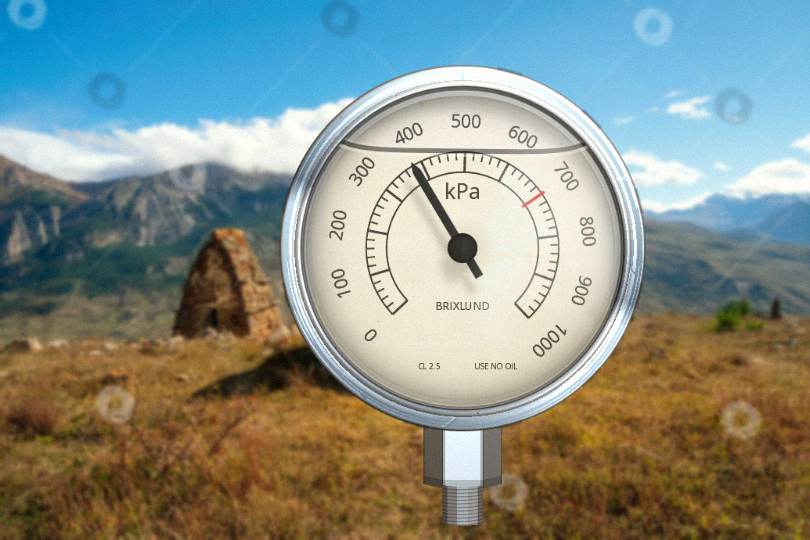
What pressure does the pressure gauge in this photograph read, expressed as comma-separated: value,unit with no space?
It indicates 380,kPa
